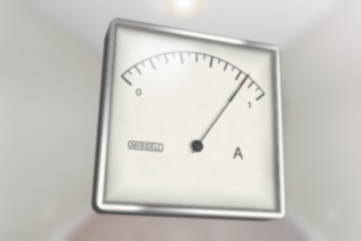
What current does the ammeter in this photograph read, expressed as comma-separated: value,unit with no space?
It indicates 0.85,A
